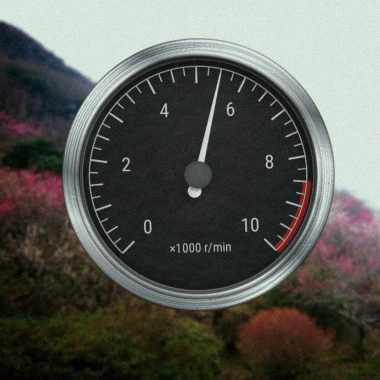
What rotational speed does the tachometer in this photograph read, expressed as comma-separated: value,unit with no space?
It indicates 5500,rpm
